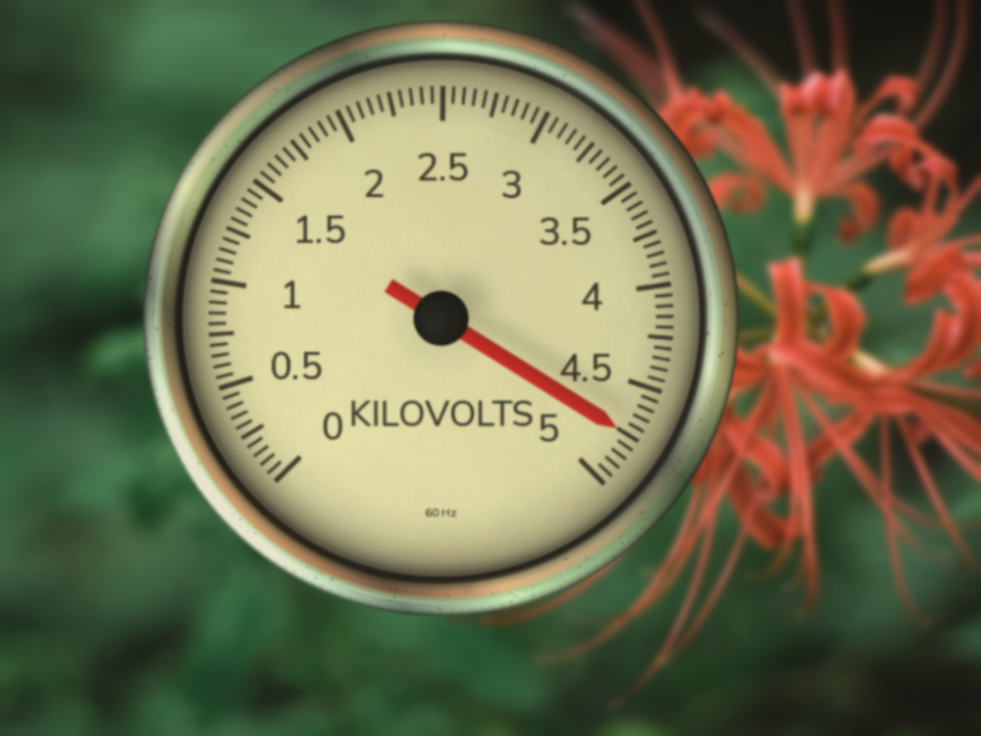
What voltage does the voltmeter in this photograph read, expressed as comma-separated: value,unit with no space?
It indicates 4.75,kV
